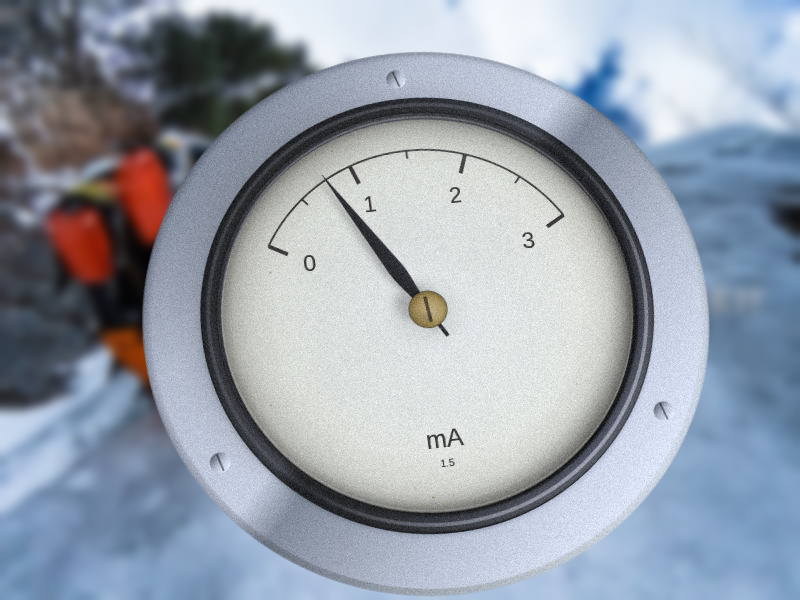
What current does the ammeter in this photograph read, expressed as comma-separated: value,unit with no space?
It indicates 0.75,mA
